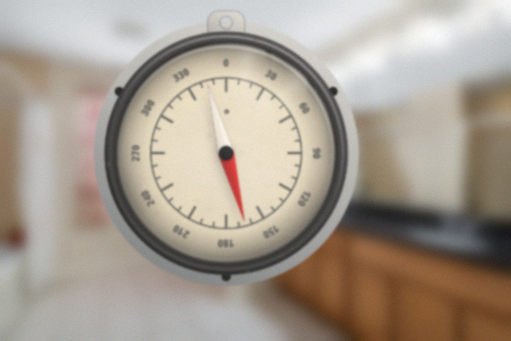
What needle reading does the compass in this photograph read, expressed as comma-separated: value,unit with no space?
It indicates 165,°
